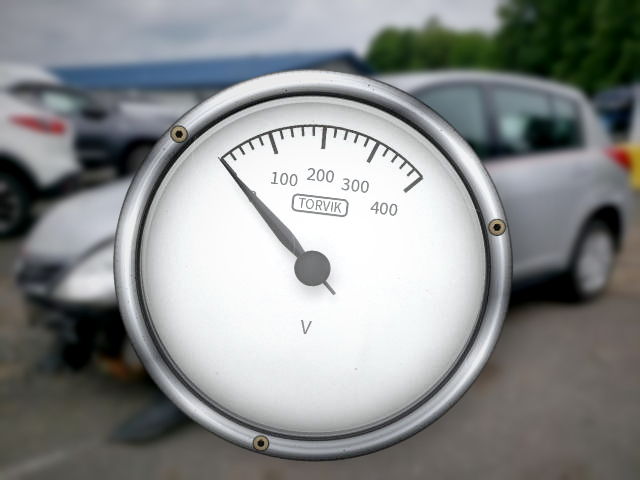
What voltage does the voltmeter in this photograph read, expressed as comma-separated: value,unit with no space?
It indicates 0,V
